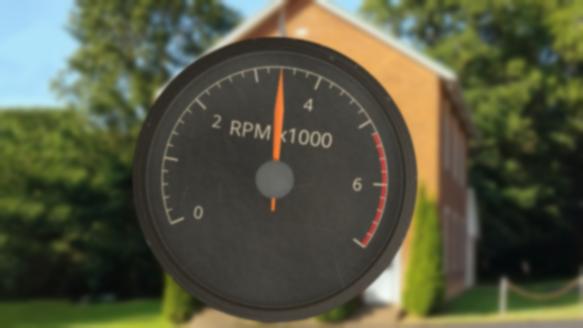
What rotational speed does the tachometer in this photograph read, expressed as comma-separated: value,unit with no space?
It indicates 3400,rpm
